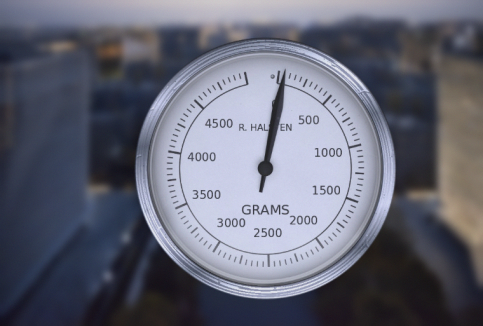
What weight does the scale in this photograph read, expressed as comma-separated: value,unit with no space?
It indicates 50,g
